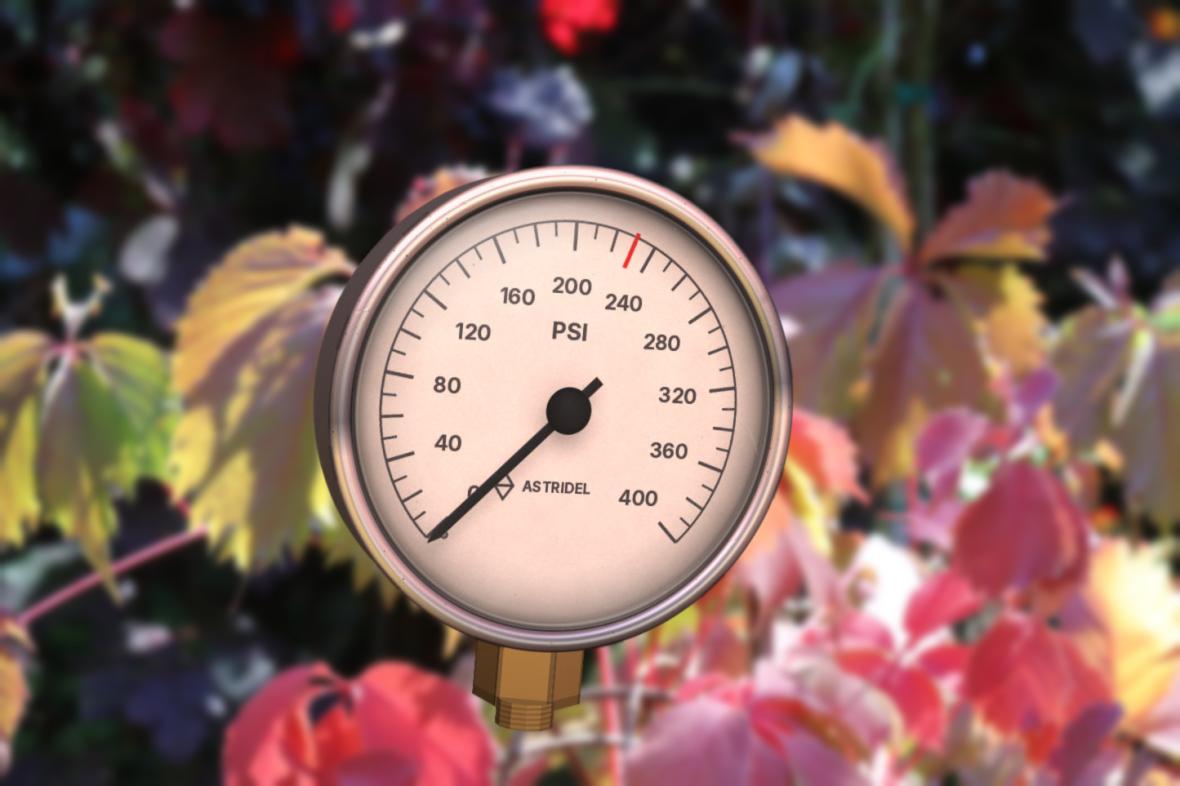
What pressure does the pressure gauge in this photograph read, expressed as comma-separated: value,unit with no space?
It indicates 0,psi
